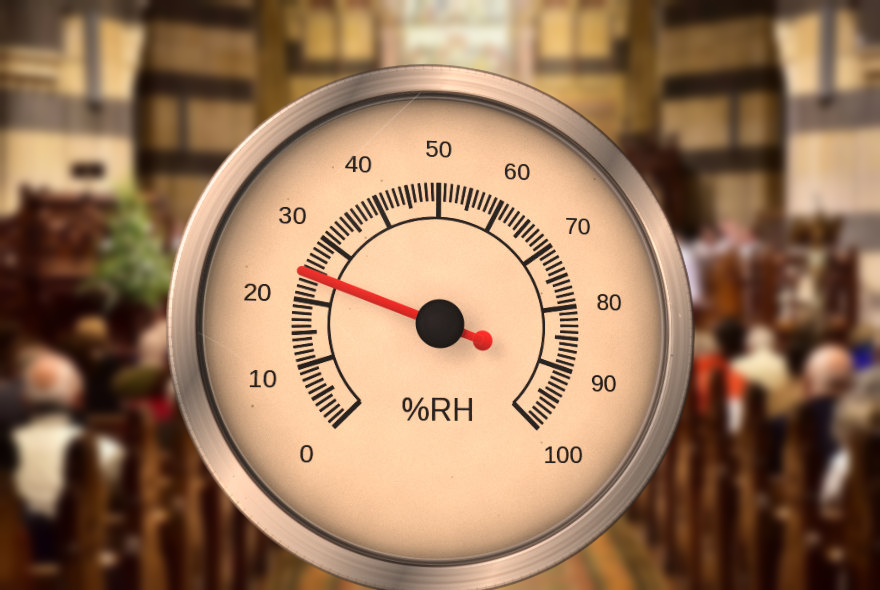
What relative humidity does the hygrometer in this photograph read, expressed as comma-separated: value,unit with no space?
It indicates 24,%
